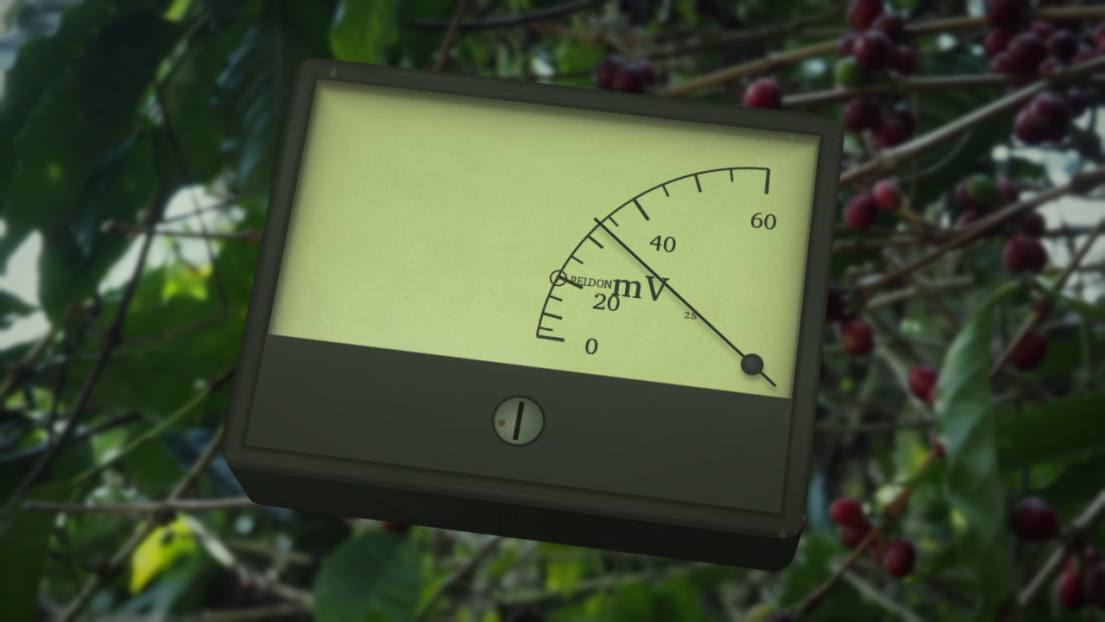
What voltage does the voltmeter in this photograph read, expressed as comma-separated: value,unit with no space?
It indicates 32.5,mV
